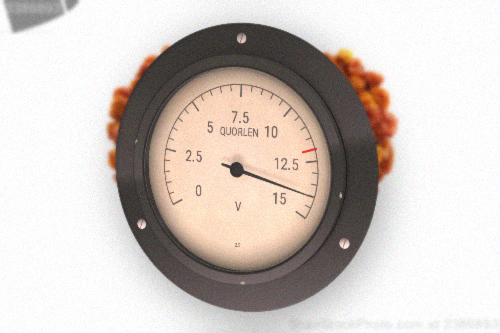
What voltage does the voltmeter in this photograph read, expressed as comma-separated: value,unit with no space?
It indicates 14,V
